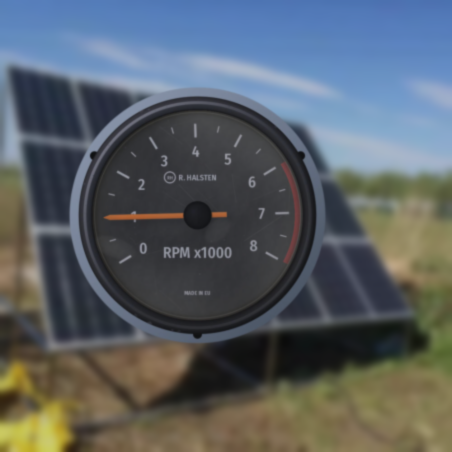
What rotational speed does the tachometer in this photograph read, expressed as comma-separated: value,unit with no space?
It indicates 1000,rpm
